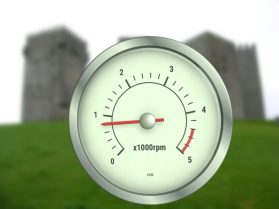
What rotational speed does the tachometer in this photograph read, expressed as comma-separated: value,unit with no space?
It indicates 800,rpm
